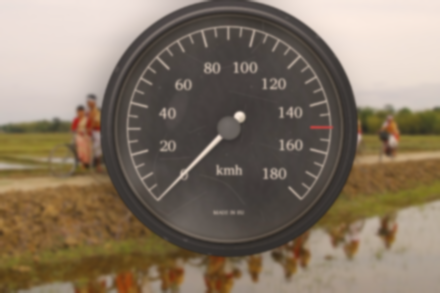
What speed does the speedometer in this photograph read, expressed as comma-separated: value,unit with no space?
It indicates 0,km/h
